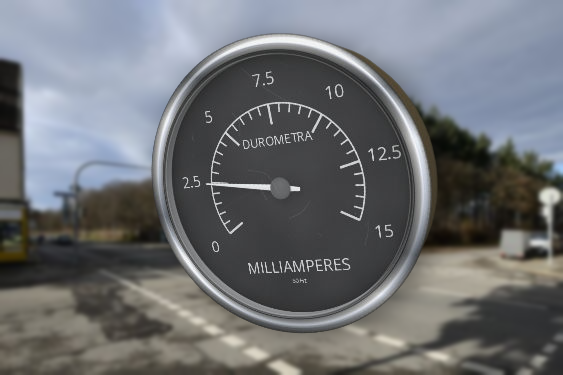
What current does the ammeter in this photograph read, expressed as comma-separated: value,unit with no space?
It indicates 2.5,mA
